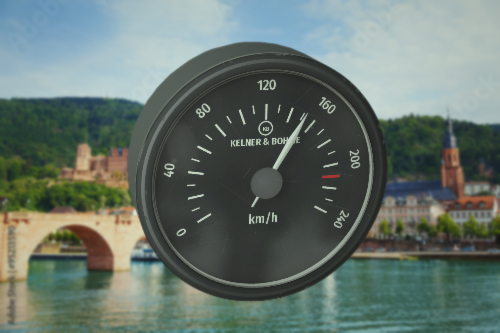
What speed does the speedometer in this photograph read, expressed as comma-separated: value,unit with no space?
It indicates 150,km/h
